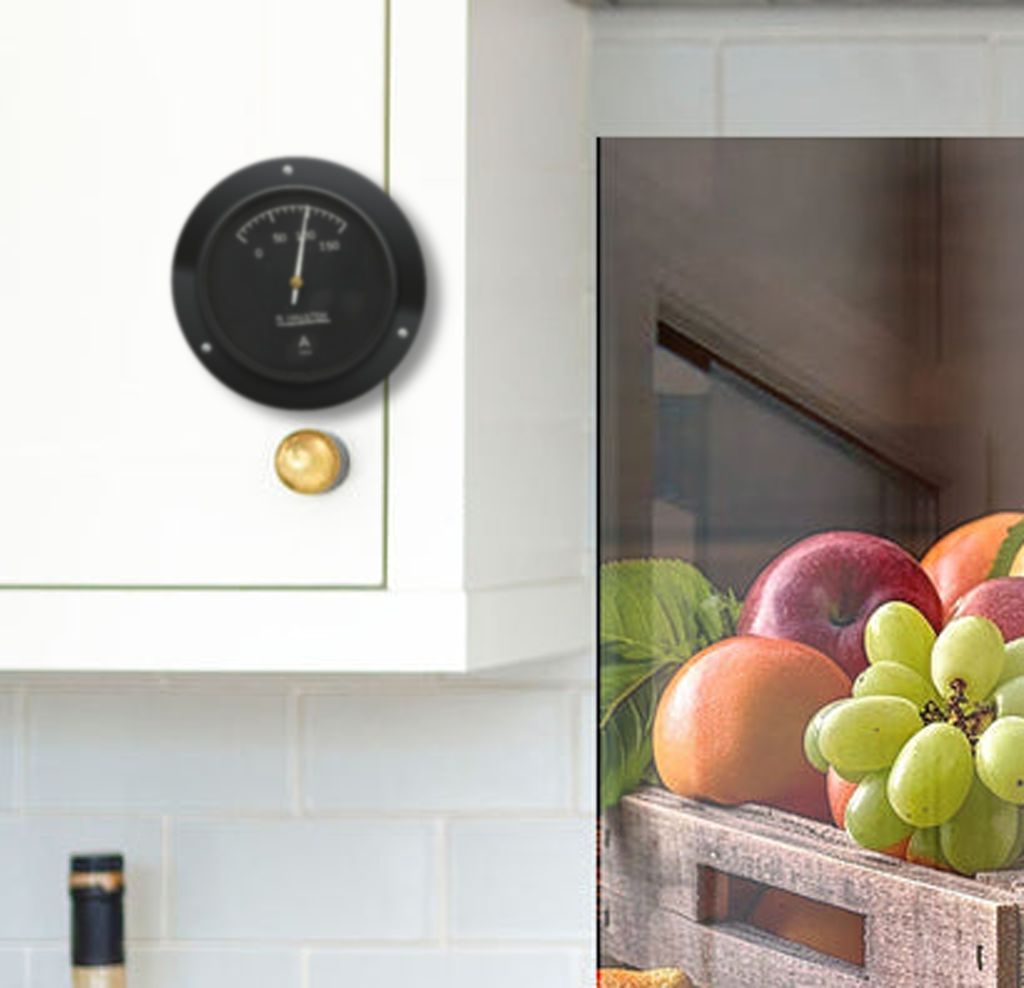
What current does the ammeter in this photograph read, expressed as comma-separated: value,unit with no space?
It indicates 100,A
